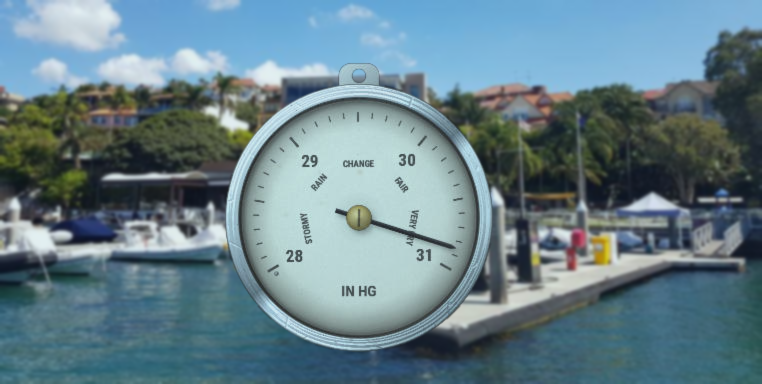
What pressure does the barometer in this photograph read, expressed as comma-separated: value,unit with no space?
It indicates 30.85,inHg
